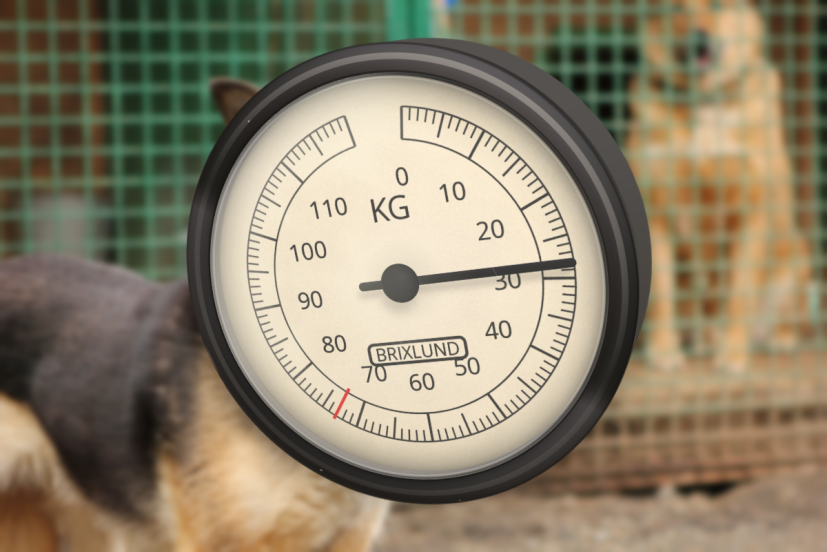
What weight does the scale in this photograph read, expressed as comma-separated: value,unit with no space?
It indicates 28,kg
